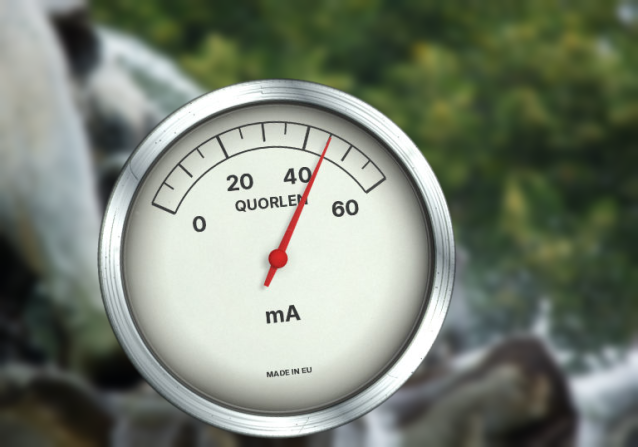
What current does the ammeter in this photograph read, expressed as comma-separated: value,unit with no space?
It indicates 45,mA
